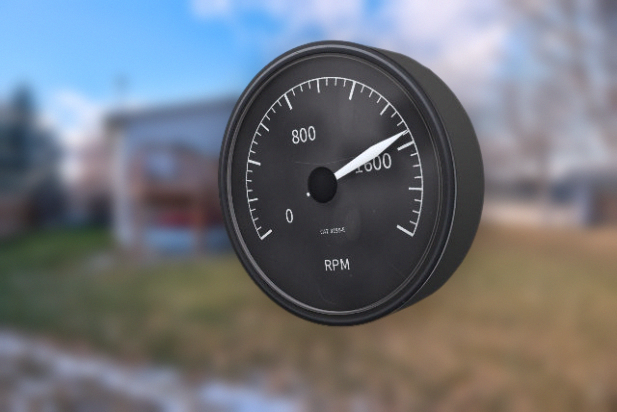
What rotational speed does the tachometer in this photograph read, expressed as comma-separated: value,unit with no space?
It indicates 1550,rpm
